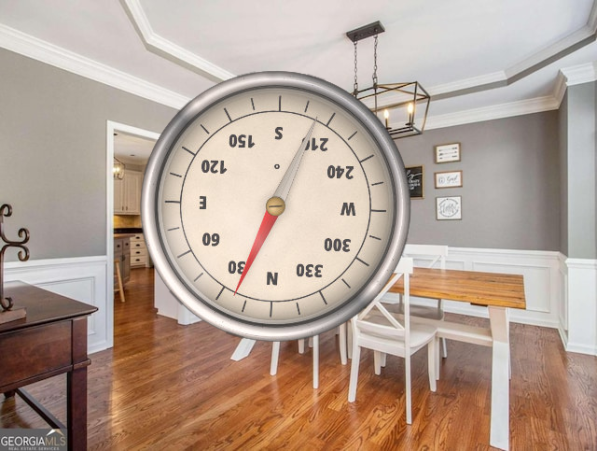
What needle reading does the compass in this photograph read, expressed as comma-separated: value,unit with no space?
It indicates 22.5,°
